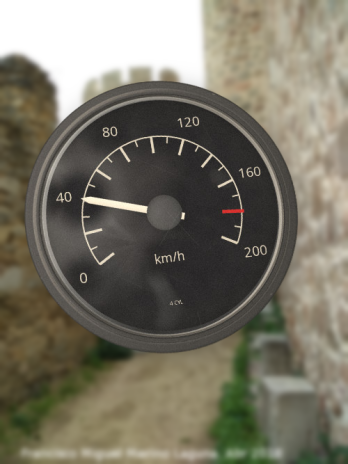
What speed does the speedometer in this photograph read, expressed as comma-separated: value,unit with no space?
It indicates 40,km/h
